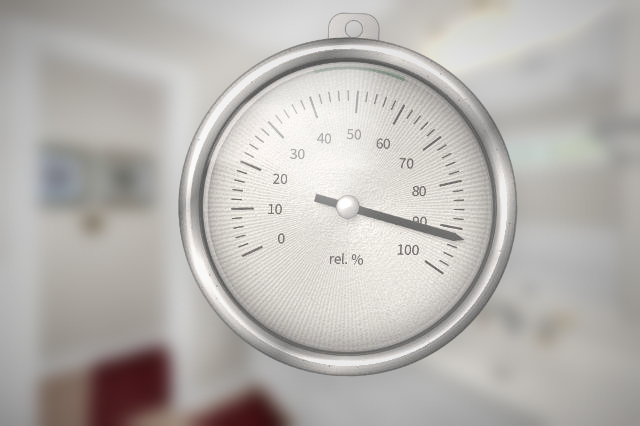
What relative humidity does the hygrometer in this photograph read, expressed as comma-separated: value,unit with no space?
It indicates 92,%
